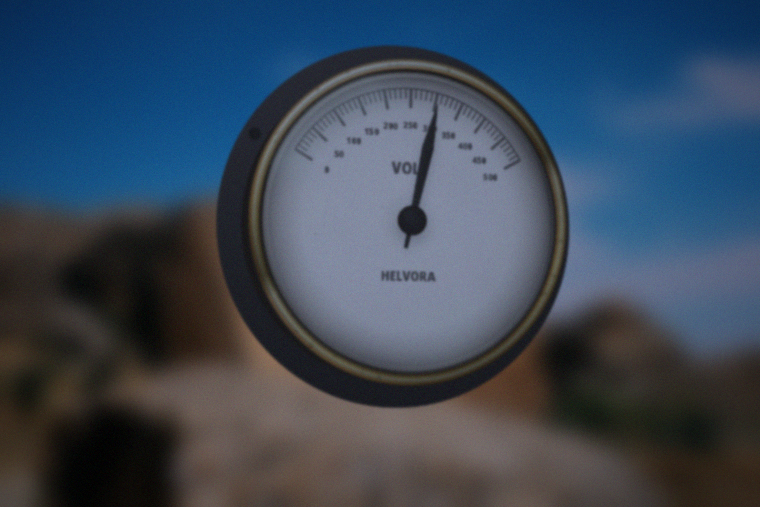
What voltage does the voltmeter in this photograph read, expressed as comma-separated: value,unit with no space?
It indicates 300,V
